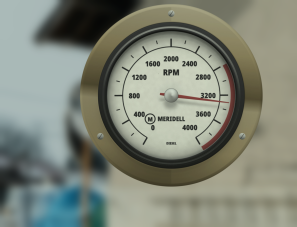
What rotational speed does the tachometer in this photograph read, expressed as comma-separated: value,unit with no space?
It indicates 3300,rpm
